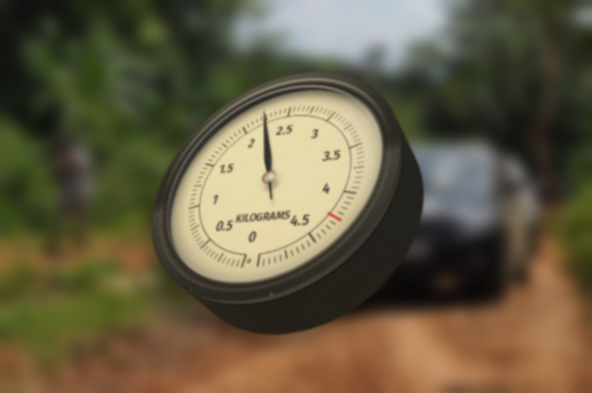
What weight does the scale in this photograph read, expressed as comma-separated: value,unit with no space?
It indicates 2.25,kg
